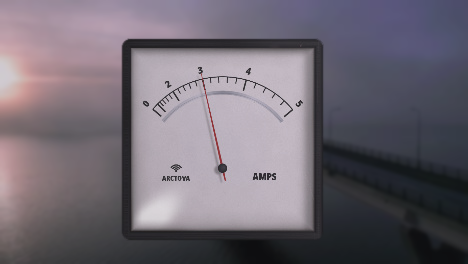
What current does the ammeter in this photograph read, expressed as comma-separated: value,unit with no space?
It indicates 3,A
